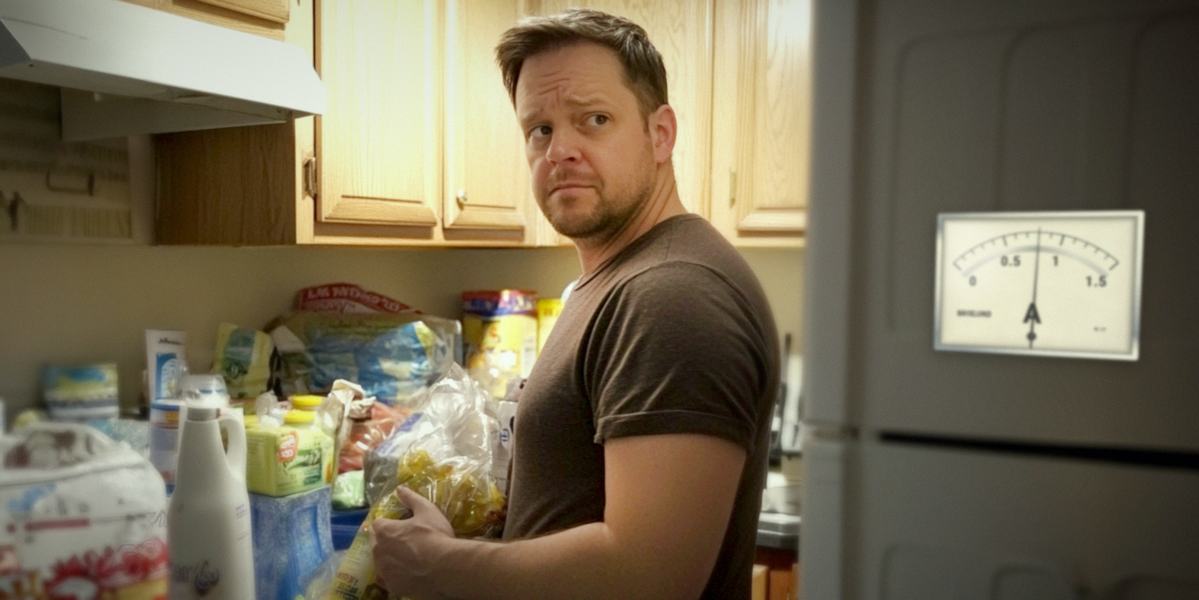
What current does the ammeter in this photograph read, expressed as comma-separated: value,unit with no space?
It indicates 0.8,A
